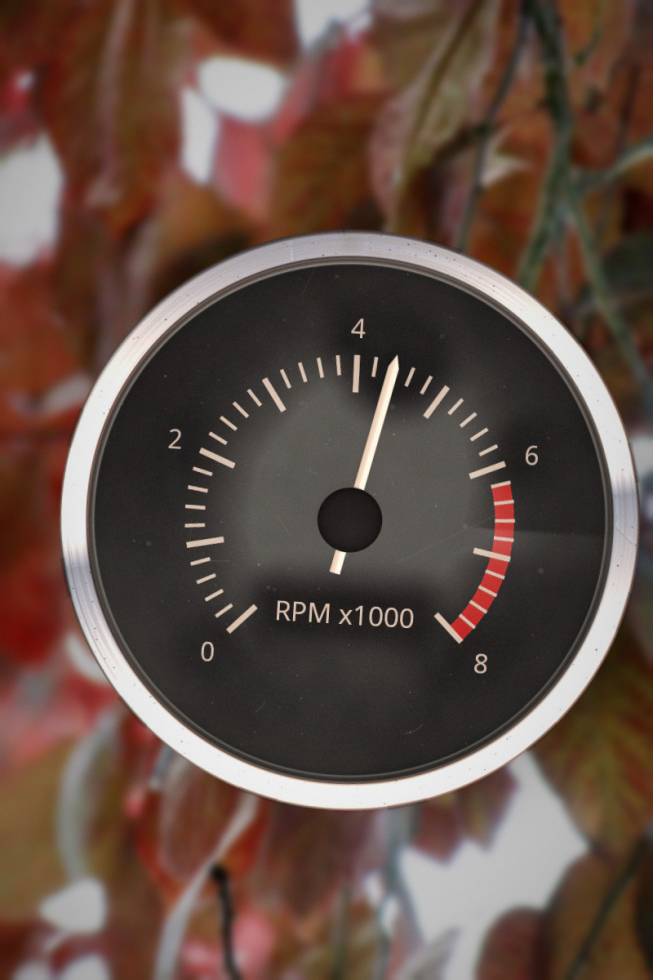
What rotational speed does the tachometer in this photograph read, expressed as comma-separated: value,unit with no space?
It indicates 4400,rpm
